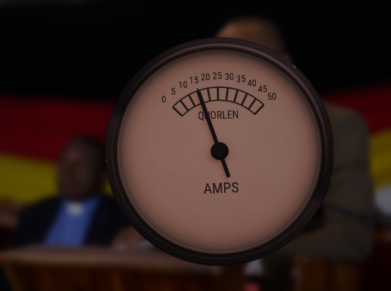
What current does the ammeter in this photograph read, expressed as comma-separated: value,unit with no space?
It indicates 15,A
